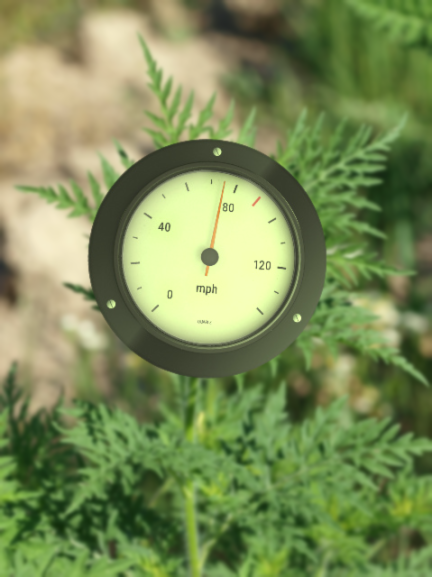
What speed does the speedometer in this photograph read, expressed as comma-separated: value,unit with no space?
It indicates 75,mph
